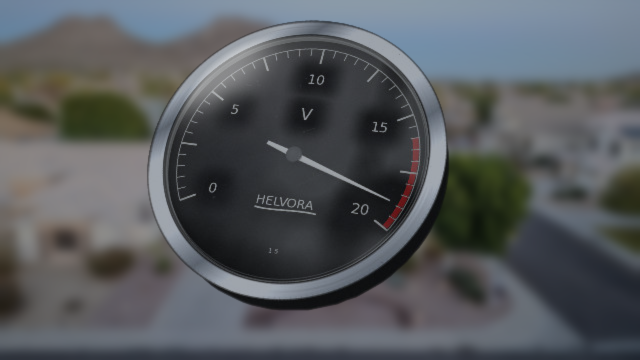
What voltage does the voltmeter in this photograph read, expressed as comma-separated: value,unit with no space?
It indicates 19,V
